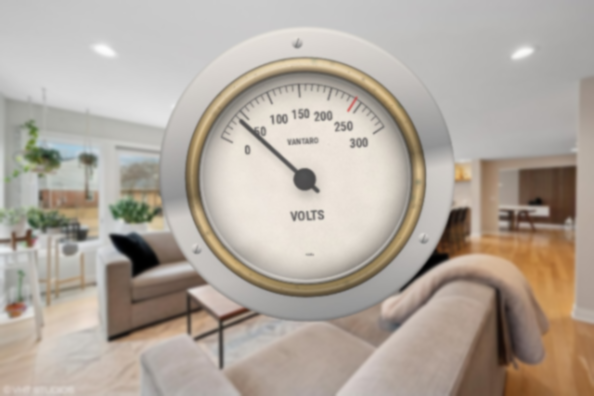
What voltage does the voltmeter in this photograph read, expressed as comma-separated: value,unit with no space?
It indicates 40,V
